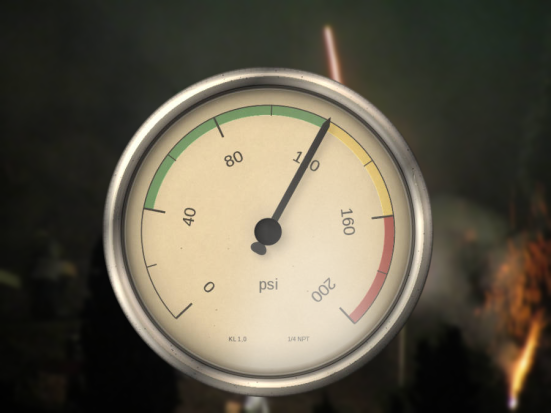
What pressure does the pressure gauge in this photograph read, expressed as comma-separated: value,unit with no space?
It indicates 120,psi
